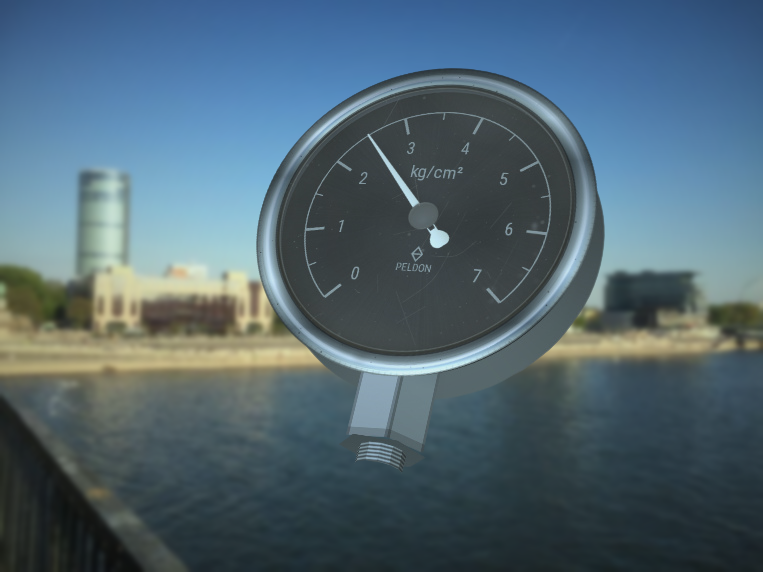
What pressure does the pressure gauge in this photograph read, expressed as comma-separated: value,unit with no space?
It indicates 2.5,kg/cm²
